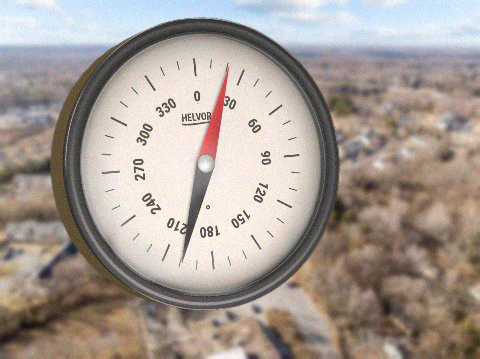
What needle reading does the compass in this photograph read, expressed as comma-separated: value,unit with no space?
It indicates 20,°
